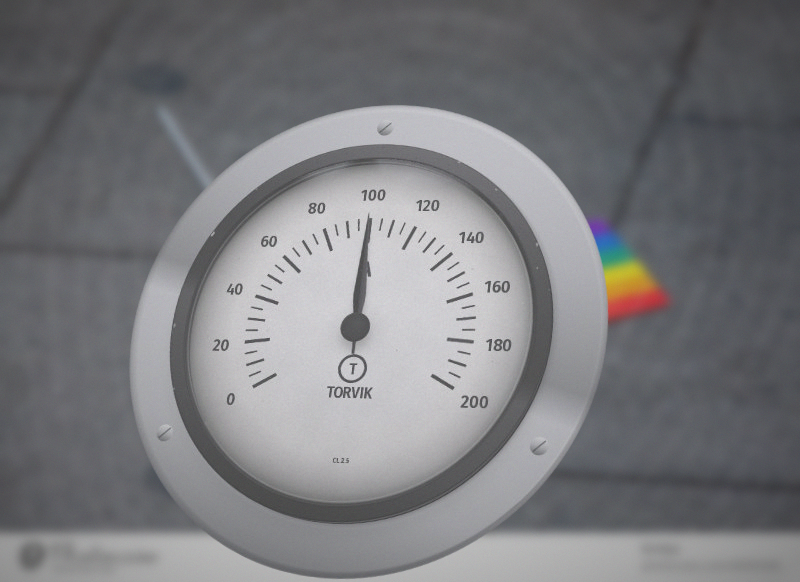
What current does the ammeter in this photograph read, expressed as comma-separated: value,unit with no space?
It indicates 100,A
